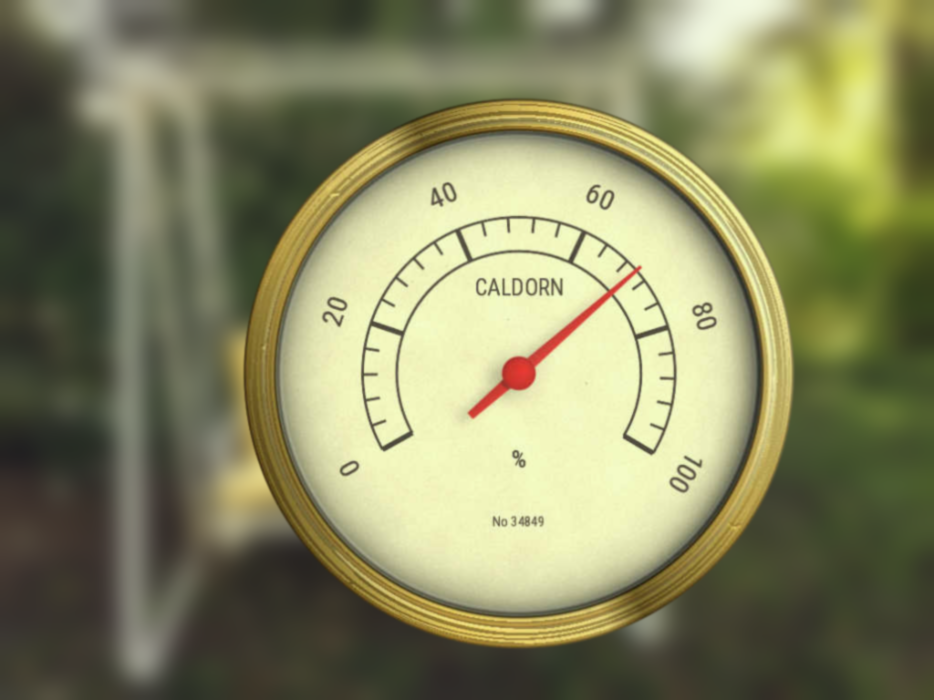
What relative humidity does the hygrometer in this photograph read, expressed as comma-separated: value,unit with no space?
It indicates 70,%
